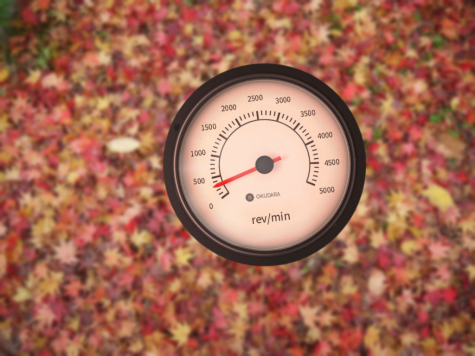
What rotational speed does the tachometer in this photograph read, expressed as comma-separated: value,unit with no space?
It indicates 300,rpm
